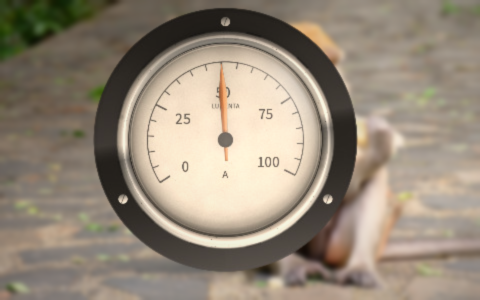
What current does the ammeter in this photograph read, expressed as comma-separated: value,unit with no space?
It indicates 50,A
